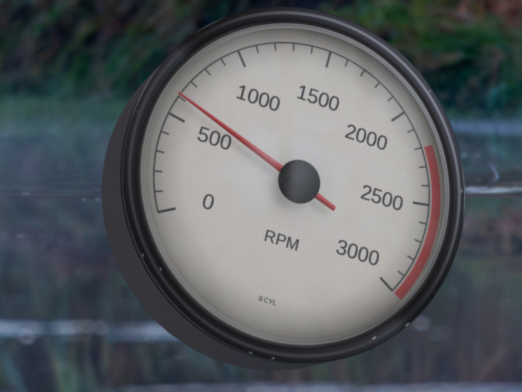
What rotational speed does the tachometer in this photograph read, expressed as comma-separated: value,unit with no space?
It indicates 600,rpm
